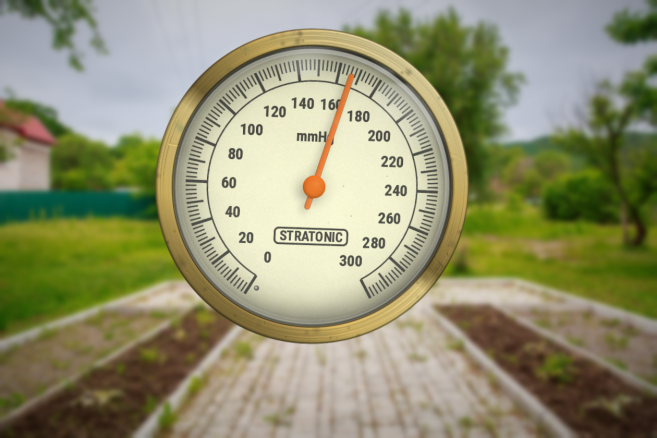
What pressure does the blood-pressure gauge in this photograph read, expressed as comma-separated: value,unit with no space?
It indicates 166,mmHg
